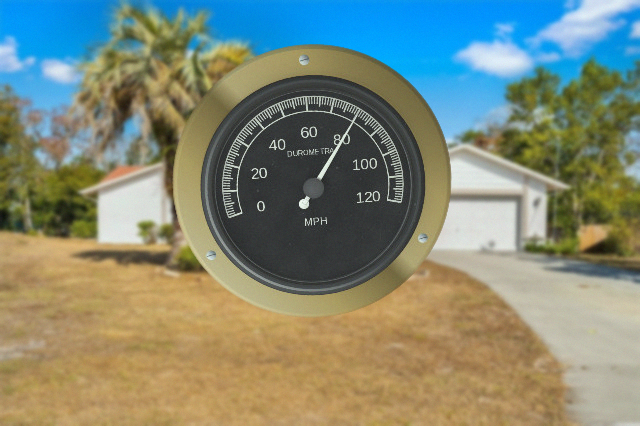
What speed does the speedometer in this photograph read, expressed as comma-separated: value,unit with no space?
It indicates 80,mph
